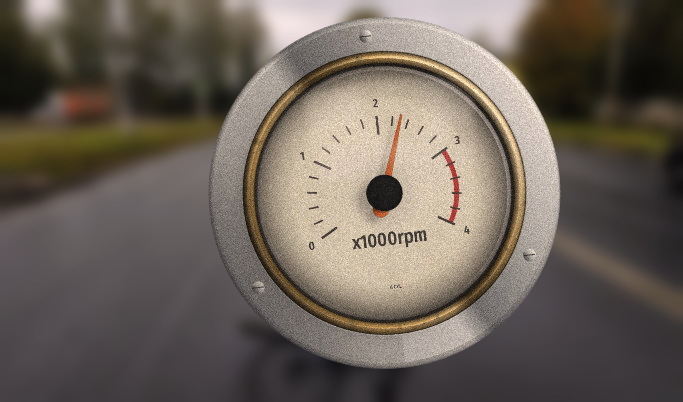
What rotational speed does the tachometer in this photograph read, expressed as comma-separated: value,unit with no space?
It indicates 2300,rpm
